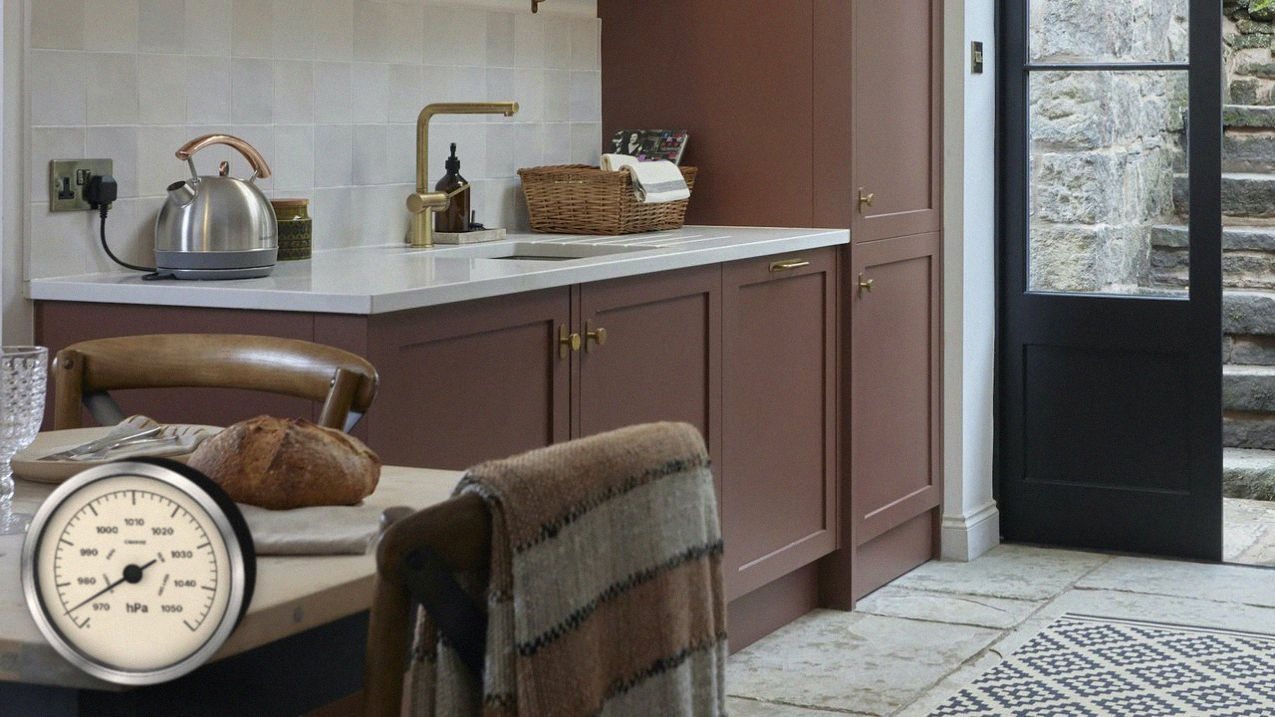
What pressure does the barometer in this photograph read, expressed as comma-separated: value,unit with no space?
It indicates 974,hPa
